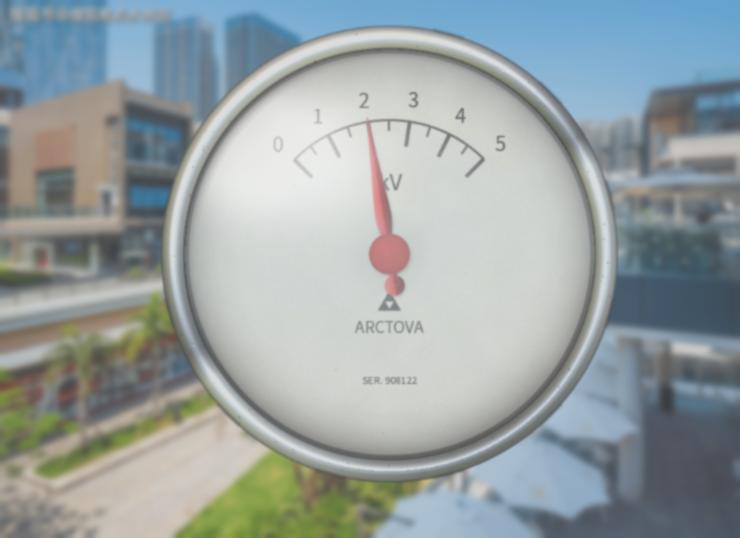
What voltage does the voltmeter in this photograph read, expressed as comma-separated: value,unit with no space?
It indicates 2,kV
